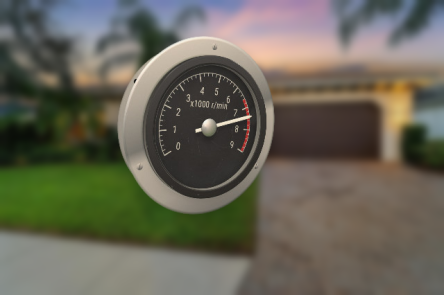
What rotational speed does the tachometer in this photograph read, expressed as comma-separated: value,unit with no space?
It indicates 7400,rpm
